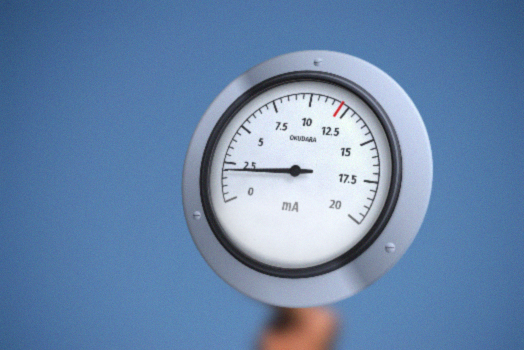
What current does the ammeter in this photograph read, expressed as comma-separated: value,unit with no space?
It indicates 2,mA
